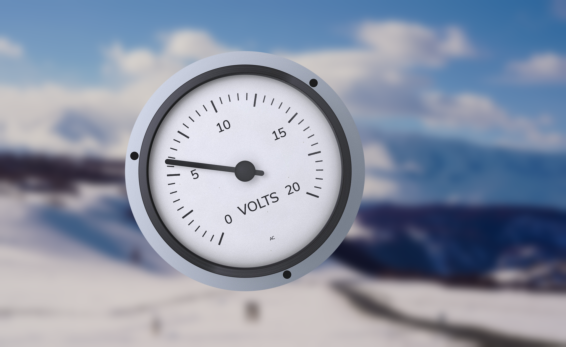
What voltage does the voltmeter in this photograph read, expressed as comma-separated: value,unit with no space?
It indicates 5.75,V
